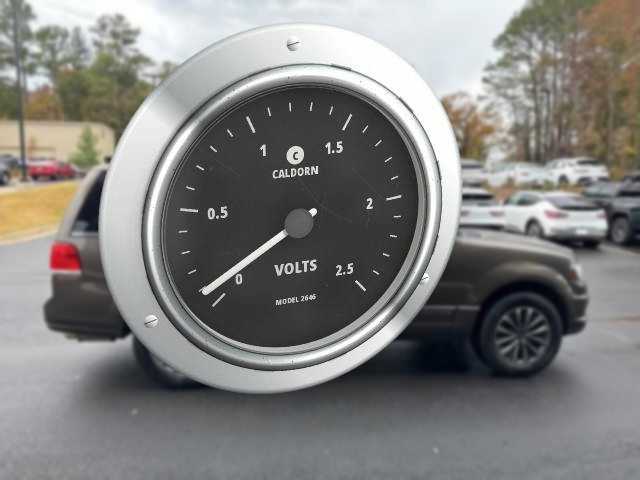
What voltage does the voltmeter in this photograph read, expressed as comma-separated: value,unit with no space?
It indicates 0.1,V
